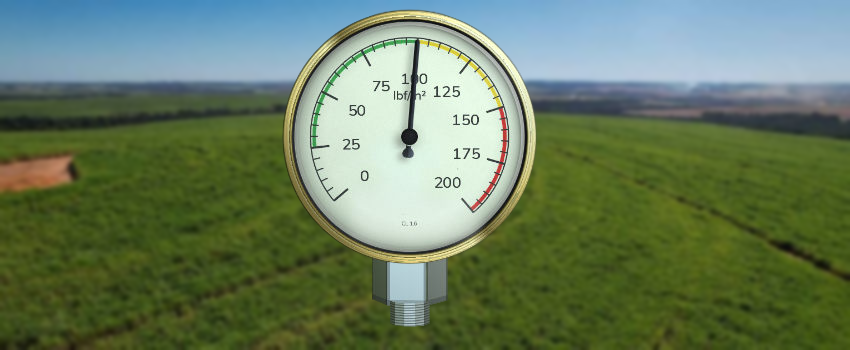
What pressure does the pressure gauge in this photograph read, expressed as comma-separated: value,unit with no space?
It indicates 100,psi
